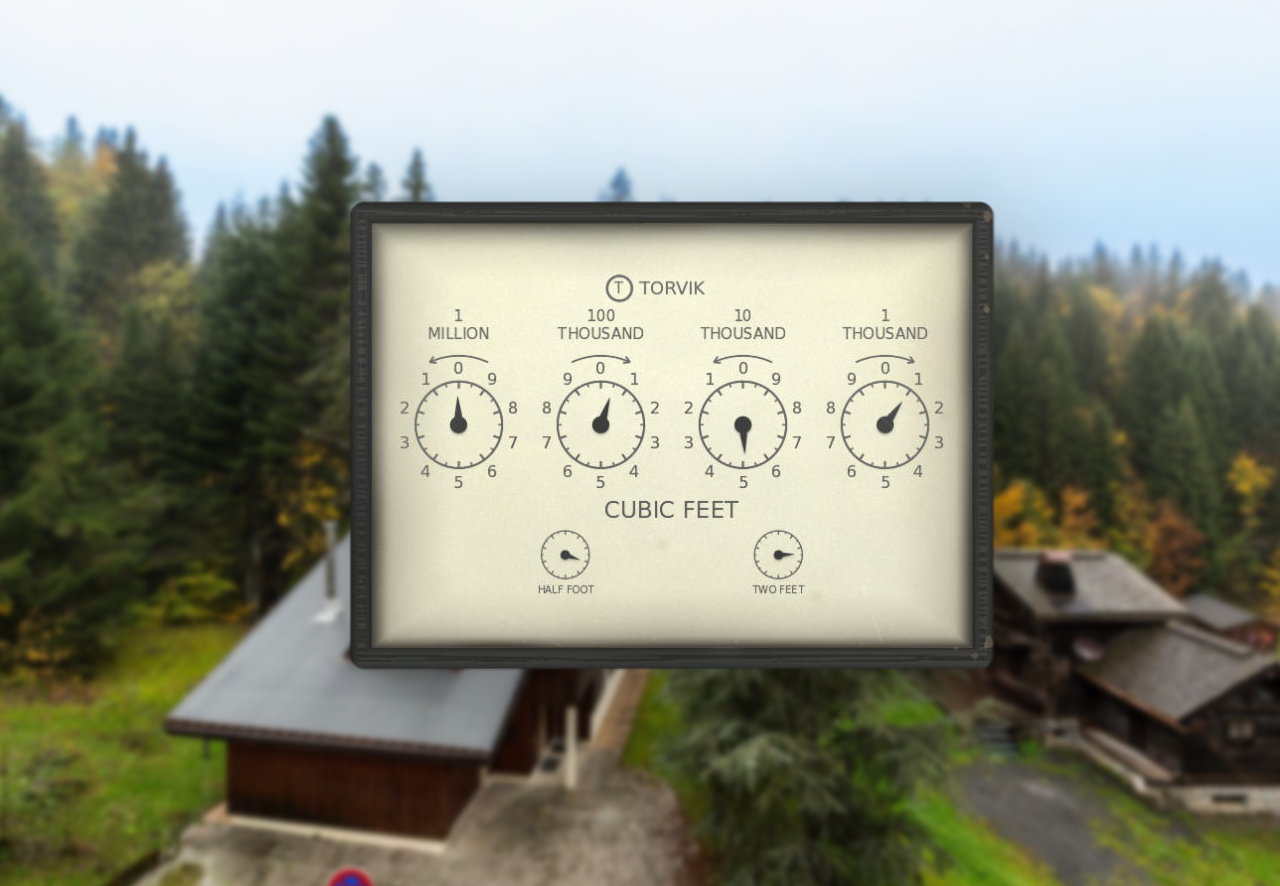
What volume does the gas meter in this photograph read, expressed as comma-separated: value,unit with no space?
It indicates 5100,ft³
